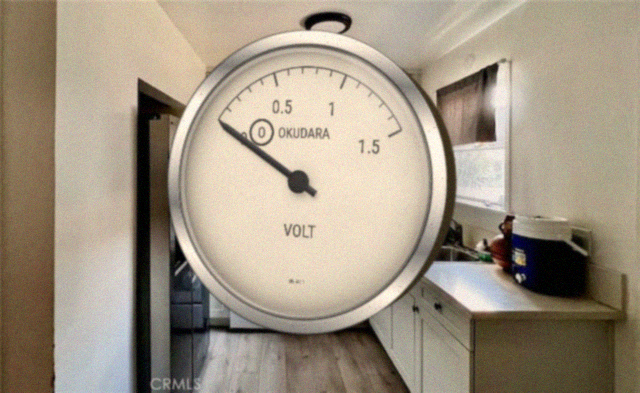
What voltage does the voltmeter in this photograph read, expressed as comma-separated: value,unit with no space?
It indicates 0,V
